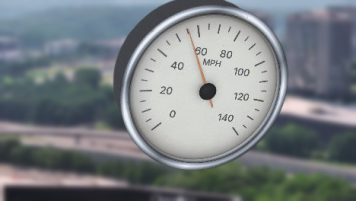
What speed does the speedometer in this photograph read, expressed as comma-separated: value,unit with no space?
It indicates 55,mph
